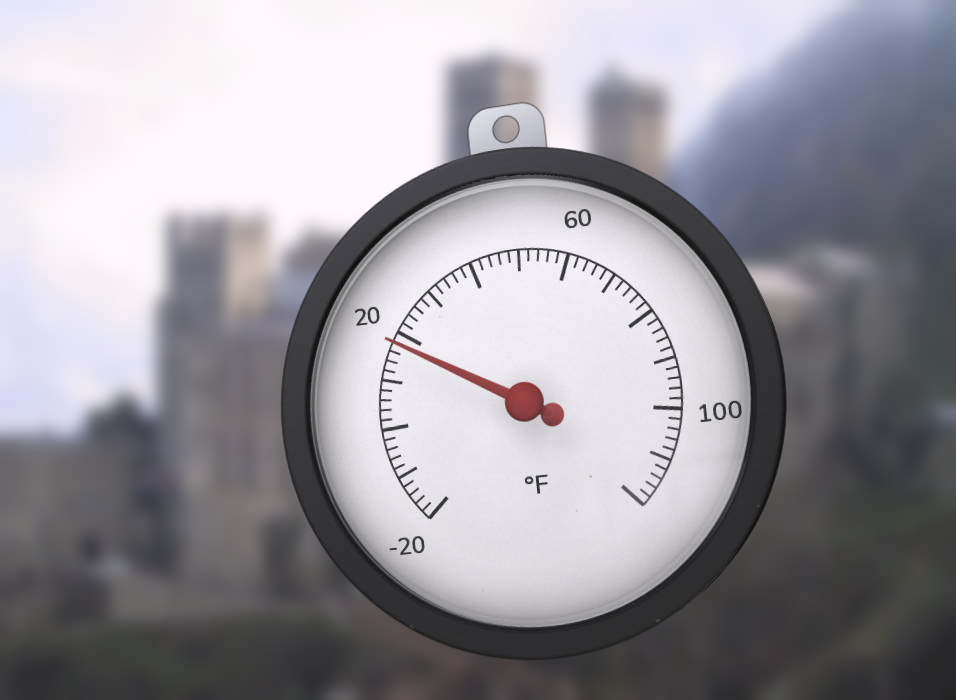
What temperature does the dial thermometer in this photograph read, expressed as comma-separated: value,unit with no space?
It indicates 18,°F
